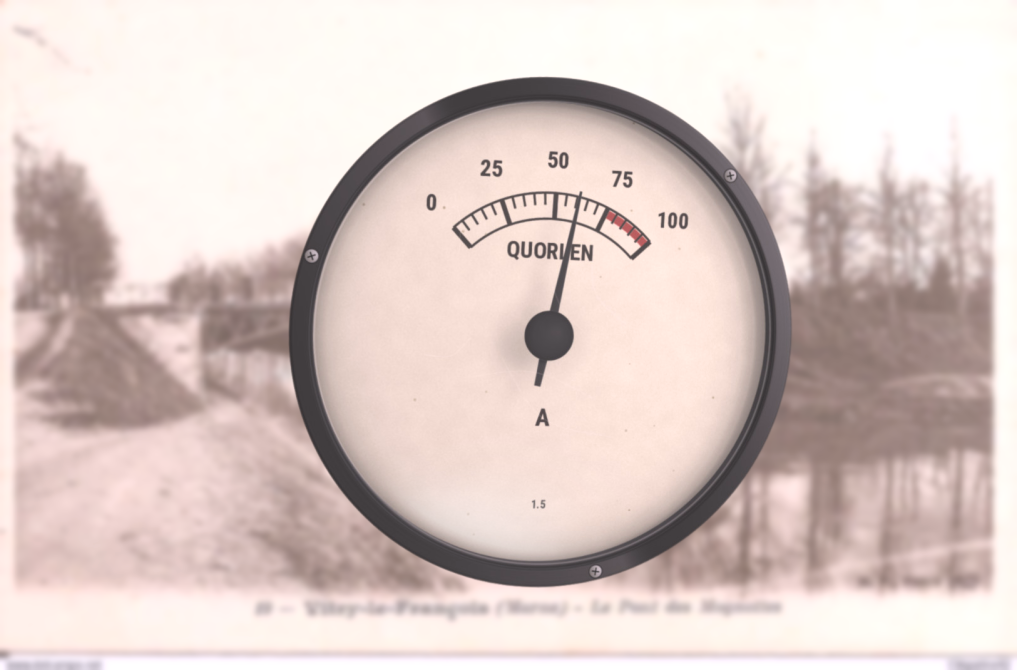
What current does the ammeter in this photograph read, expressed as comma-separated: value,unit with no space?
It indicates 60,A
